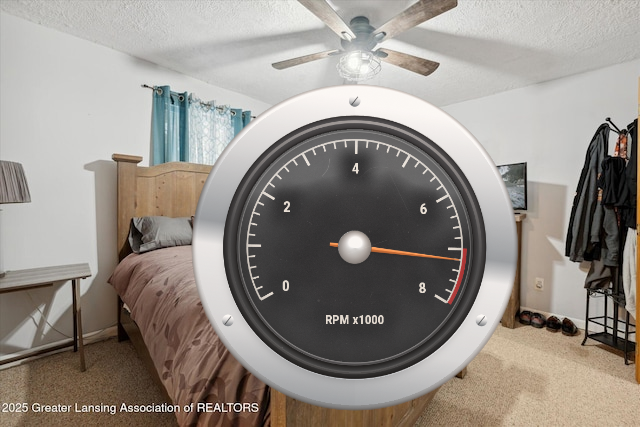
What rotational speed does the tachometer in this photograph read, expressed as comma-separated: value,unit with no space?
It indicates 7200,rpm
